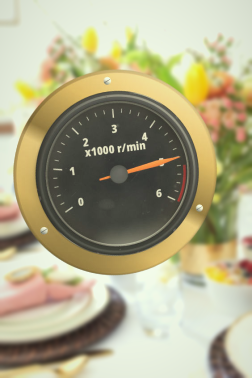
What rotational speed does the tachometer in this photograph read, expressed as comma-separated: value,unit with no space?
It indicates 5000,rpm
